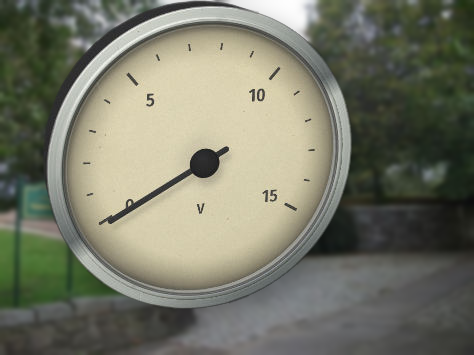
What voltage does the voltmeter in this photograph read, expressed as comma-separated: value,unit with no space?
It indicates 0,V
